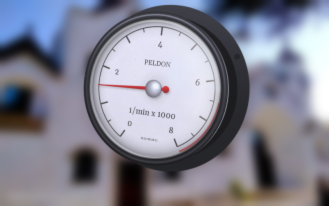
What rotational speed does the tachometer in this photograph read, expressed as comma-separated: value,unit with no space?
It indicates 1500,rpm
